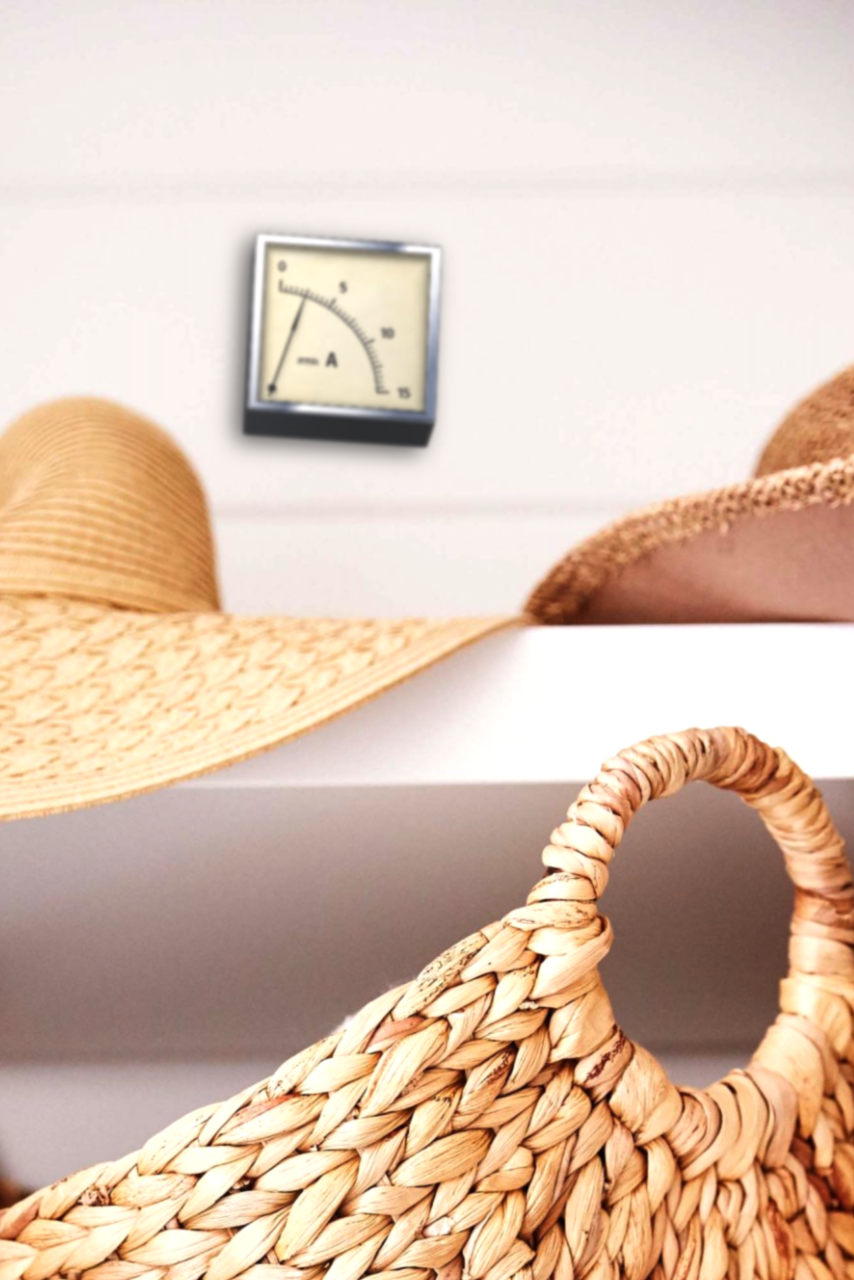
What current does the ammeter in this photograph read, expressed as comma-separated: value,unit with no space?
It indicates 2.5,A
